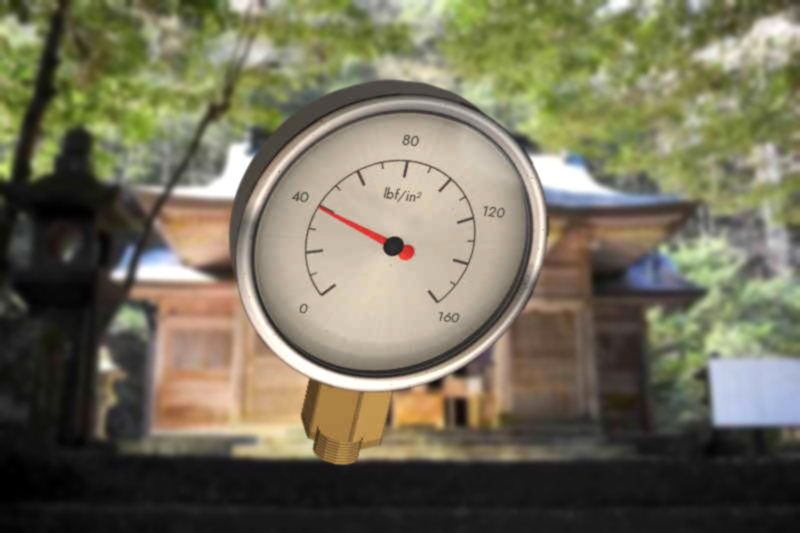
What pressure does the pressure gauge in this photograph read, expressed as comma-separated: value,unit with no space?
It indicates 40,psi
